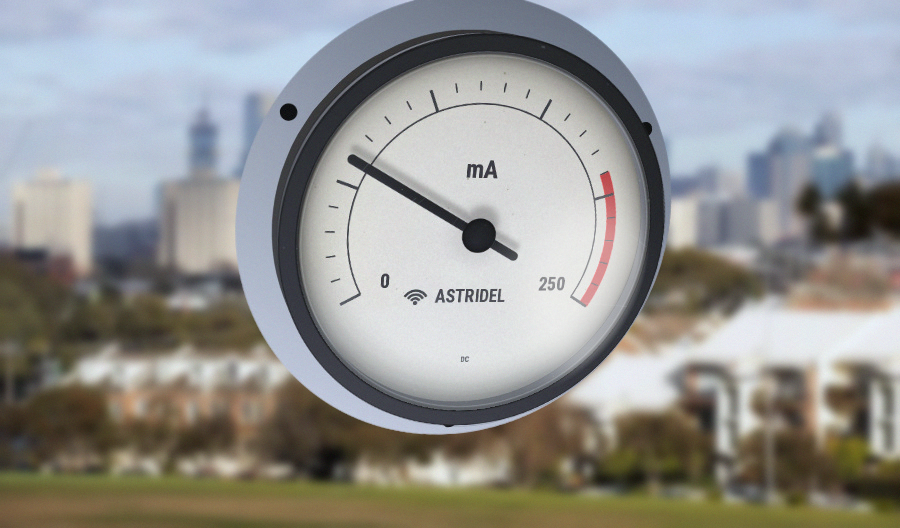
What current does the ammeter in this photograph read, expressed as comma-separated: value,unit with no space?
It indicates 60,mA
